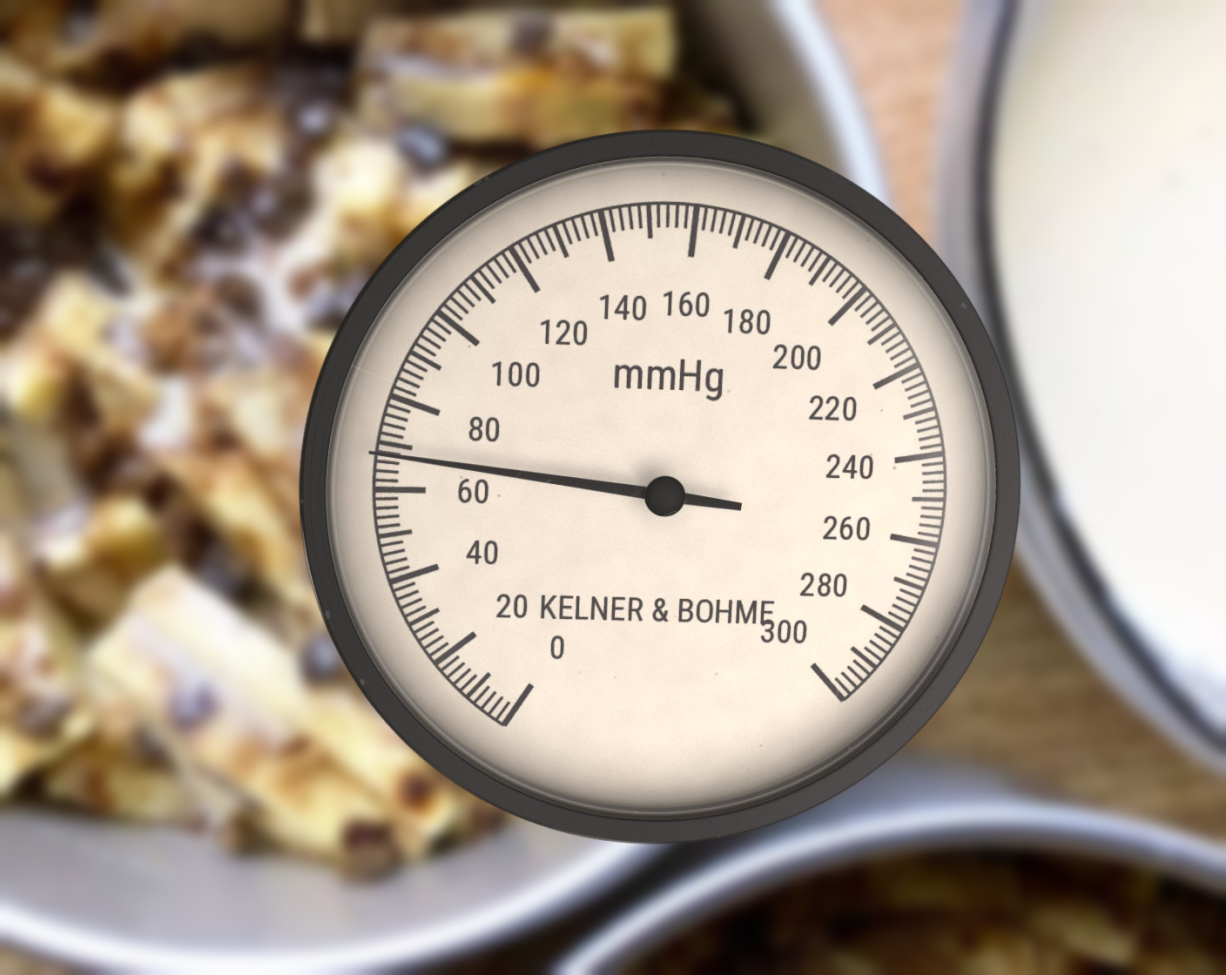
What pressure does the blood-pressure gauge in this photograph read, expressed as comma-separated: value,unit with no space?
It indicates 68,mmHg
